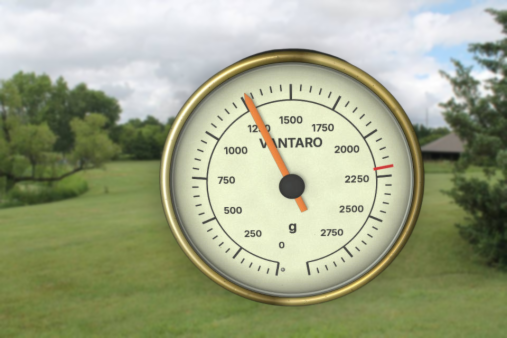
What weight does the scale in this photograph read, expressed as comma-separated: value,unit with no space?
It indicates 1275,g
